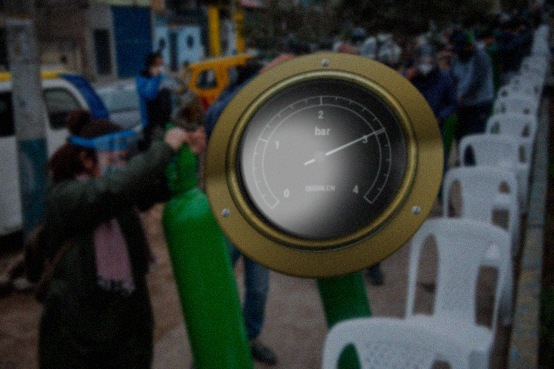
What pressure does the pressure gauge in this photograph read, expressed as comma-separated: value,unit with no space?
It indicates 3,bar
